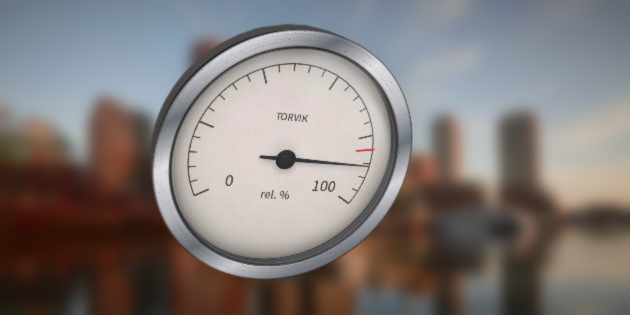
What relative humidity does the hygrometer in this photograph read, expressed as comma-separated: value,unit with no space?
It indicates 88,%
